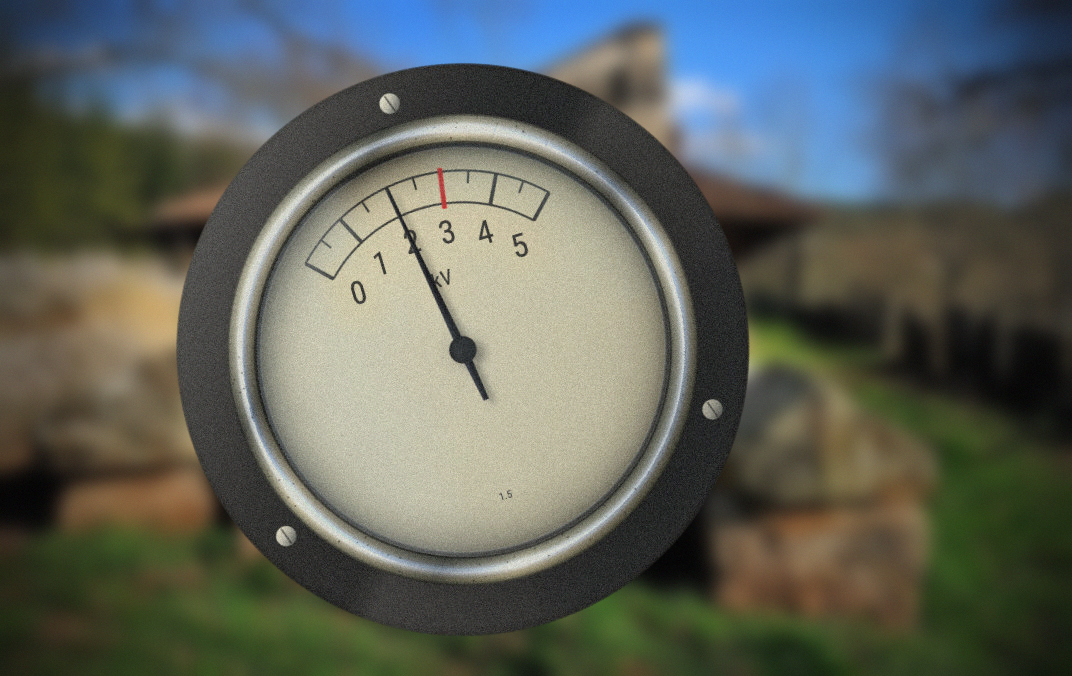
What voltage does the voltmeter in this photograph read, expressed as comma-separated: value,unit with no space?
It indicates 2,kV
